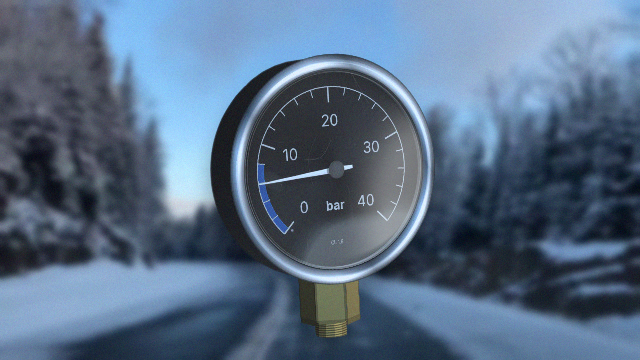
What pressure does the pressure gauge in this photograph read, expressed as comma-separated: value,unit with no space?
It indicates 6,bar
